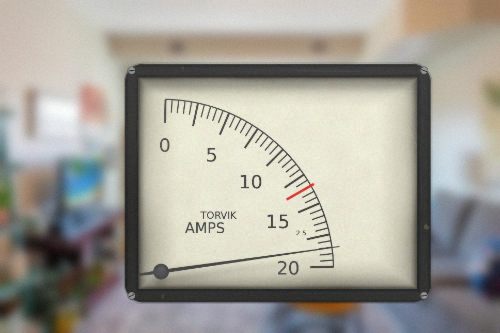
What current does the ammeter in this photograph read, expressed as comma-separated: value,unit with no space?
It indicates 18.5,A
